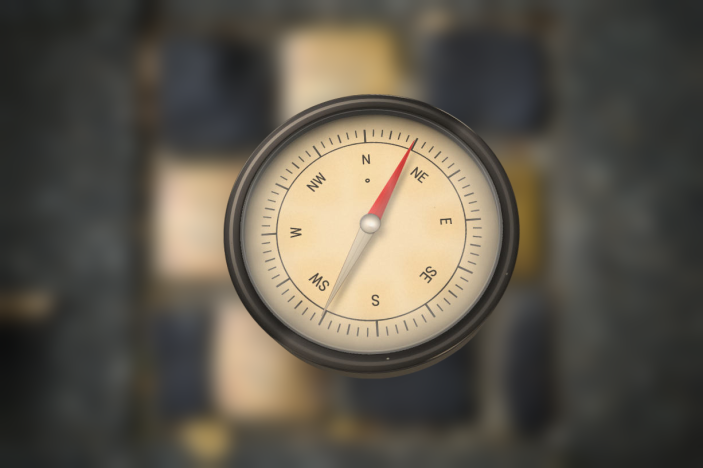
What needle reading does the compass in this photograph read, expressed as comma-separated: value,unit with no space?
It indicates 30,°
